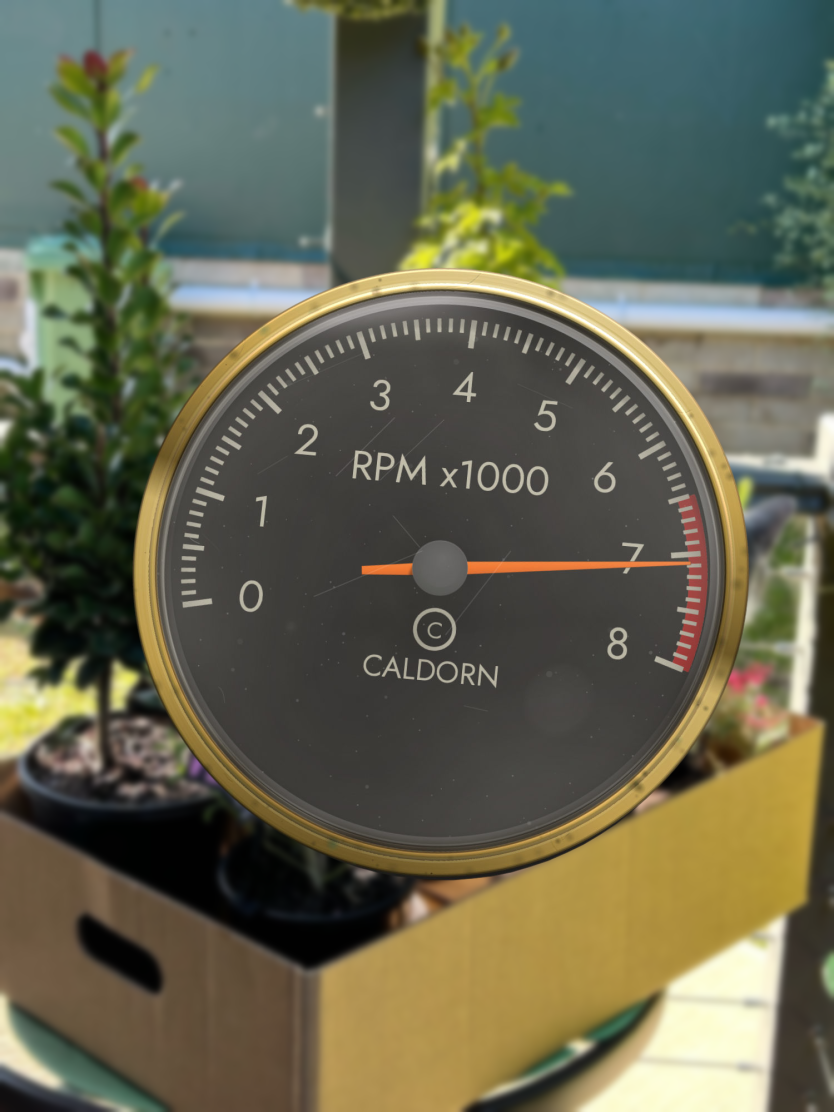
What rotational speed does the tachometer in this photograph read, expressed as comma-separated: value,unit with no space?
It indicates 7100,rpm
